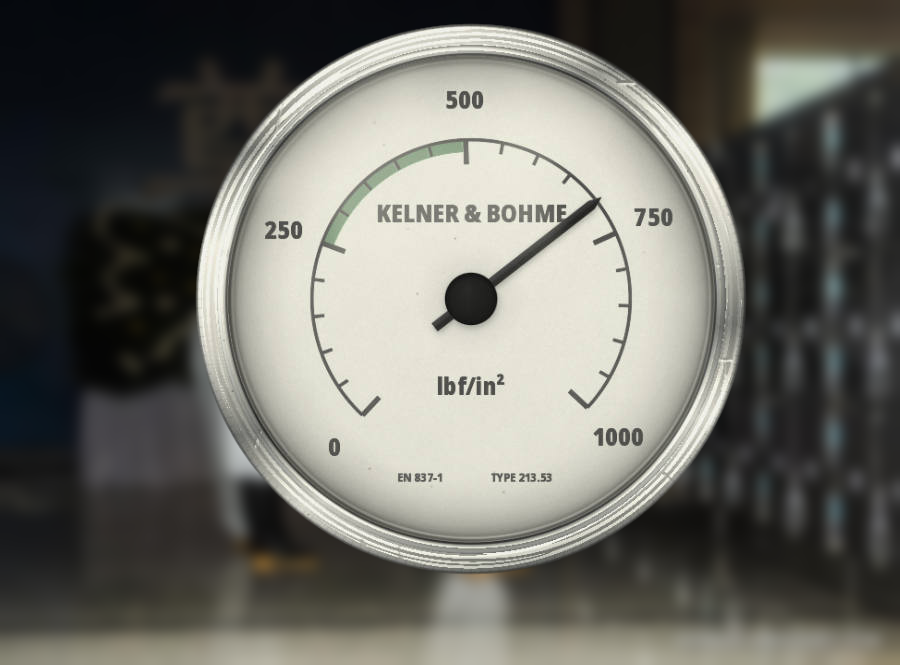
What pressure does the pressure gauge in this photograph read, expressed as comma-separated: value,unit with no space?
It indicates 700,psi
